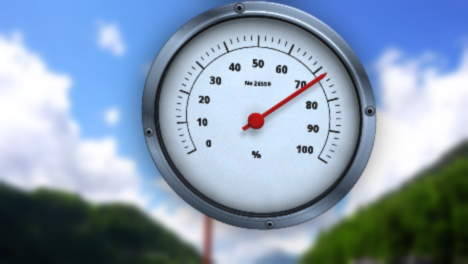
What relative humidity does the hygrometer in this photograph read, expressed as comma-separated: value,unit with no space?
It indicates 72,%
